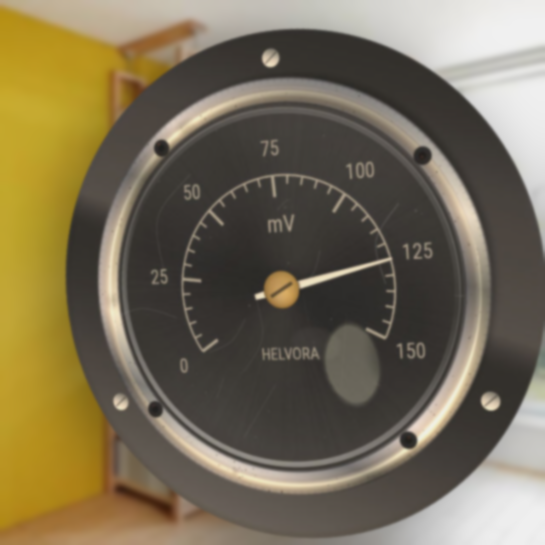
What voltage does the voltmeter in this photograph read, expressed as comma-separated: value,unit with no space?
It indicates 125,mV
